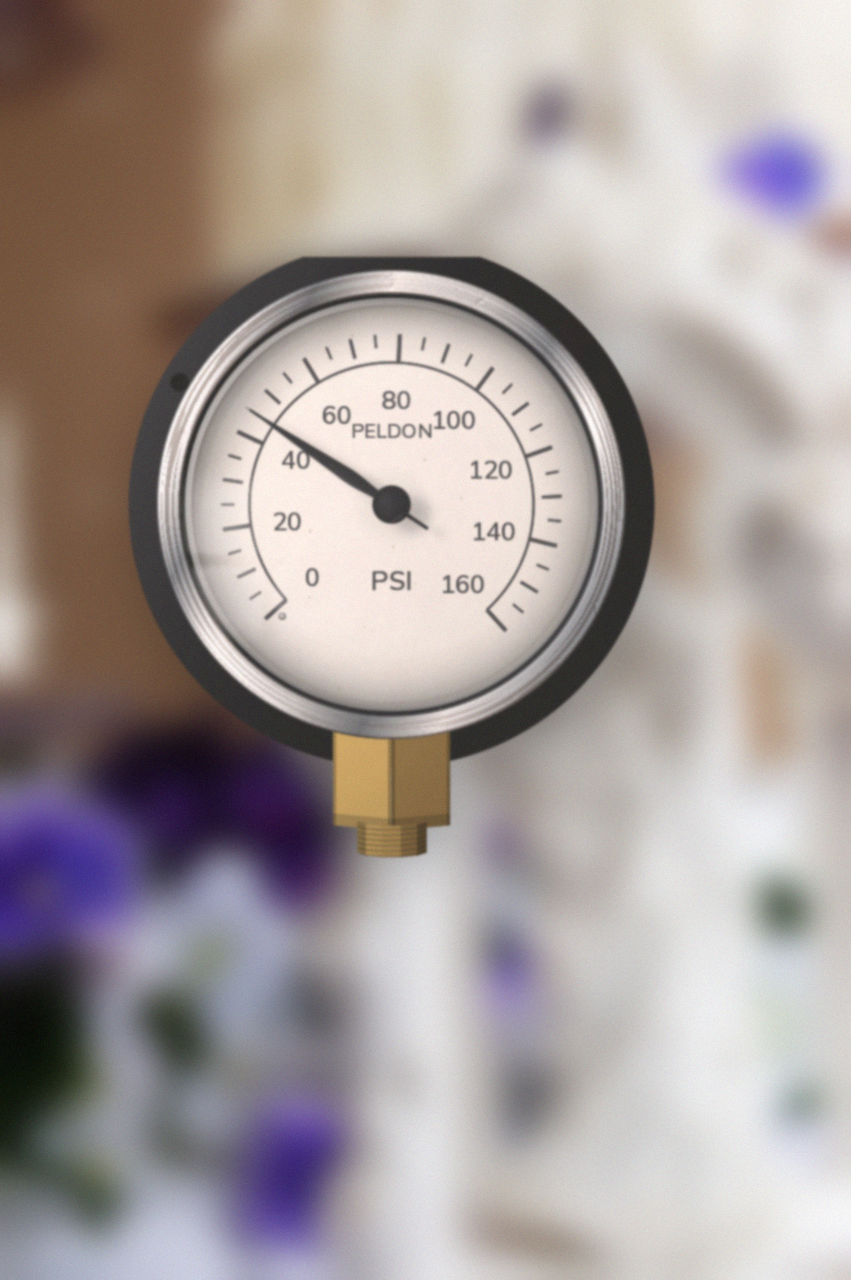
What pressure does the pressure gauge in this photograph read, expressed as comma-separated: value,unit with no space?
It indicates 45,psi
